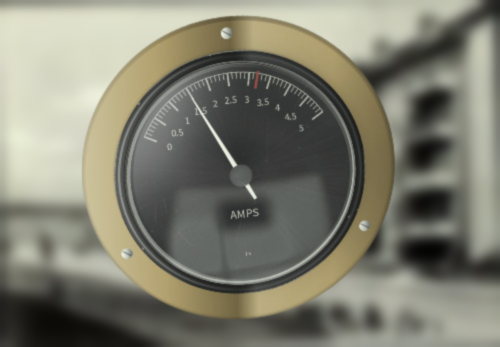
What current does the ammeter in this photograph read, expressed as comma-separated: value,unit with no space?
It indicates 1.5,A
